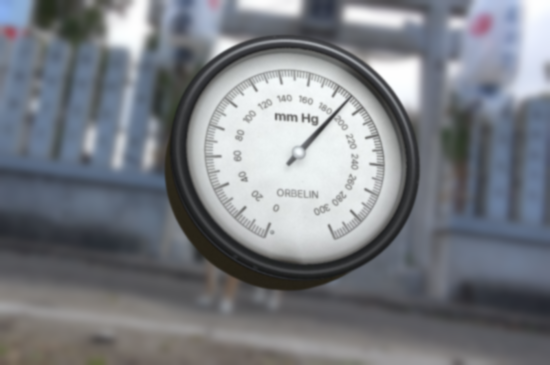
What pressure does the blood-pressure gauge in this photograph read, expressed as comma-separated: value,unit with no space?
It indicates 190,mmHg
